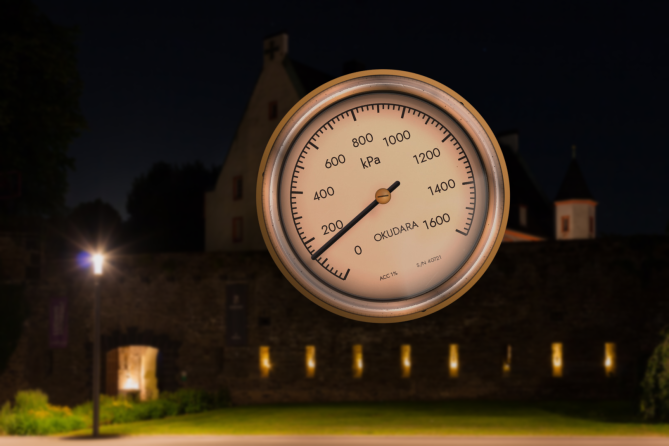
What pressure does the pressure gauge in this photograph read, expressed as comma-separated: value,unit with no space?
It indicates 140,kPa
